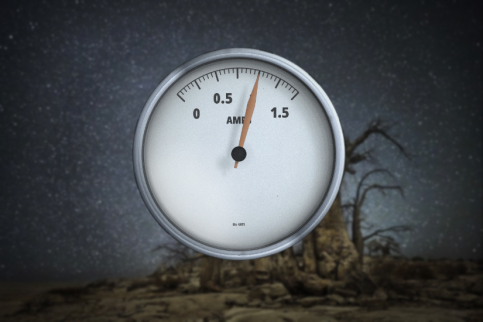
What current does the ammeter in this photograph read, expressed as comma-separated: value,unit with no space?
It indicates 1,A
